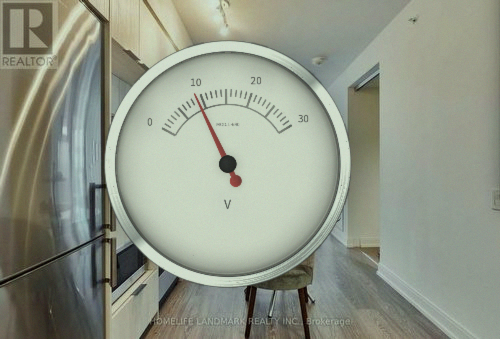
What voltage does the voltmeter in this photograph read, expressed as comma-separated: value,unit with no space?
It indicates 9,V
